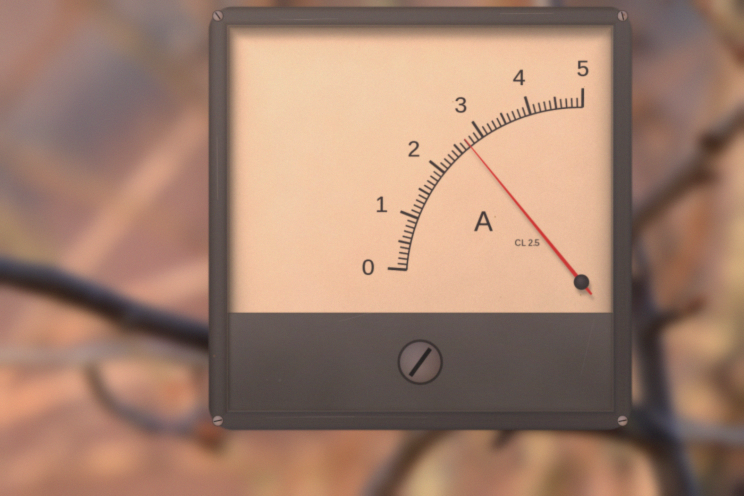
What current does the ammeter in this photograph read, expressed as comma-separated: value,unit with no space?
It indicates 2.7,A
